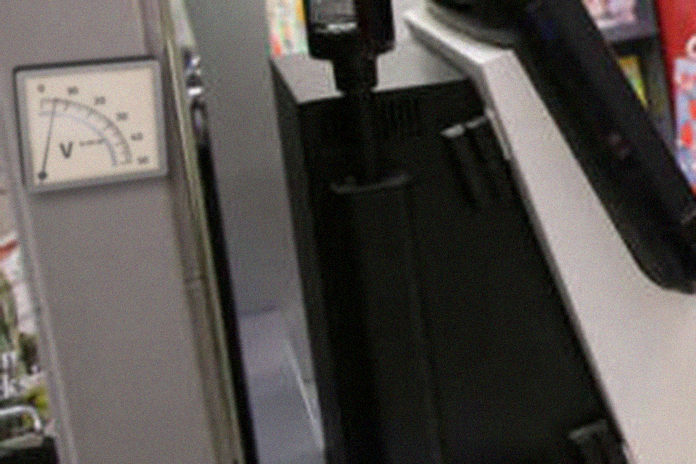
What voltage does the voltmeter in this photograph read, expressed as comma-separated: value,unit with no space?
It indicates 5,V
